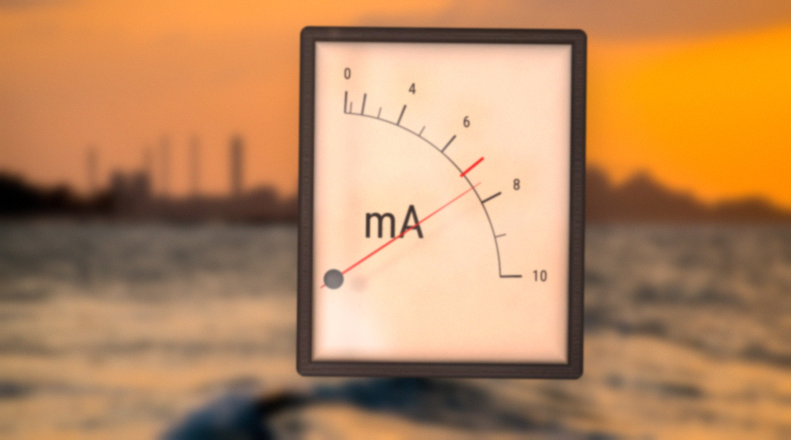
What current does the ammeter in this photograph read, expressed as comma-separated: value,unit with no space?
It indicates 7.5,mA
